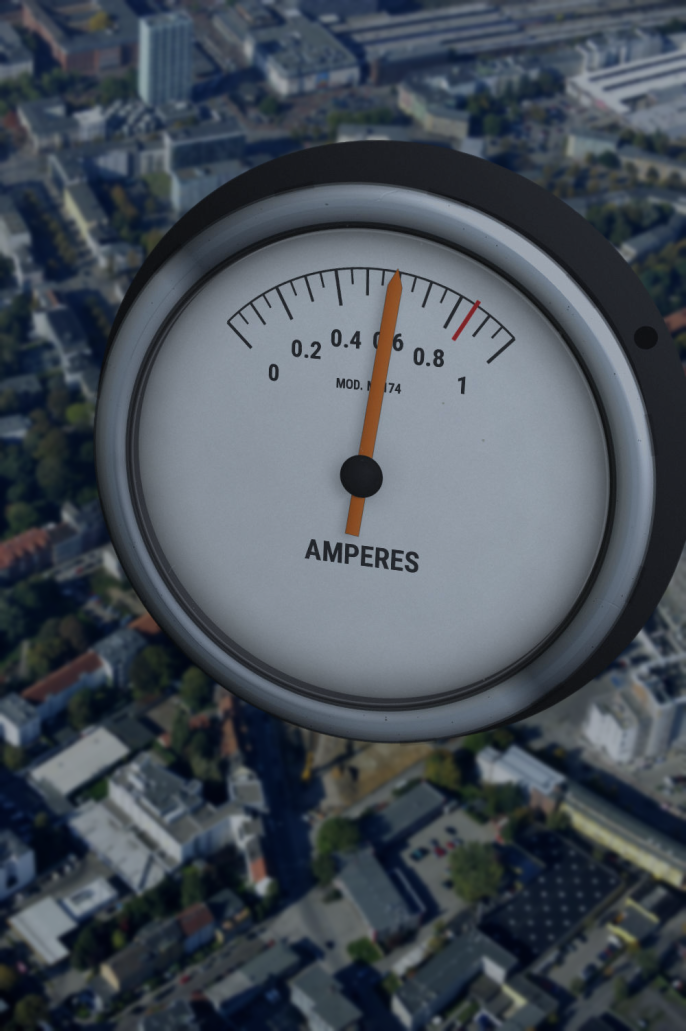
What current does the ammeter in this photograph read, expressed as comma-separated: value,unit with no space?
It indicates 0.6,A
